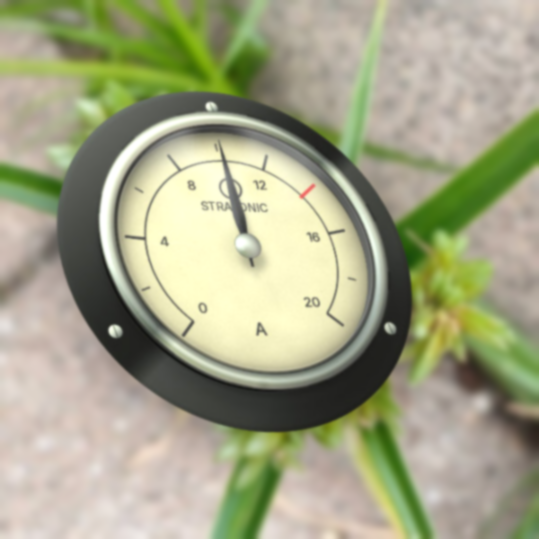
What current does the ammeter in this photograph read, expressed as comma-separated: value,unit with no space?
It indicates 10,A
